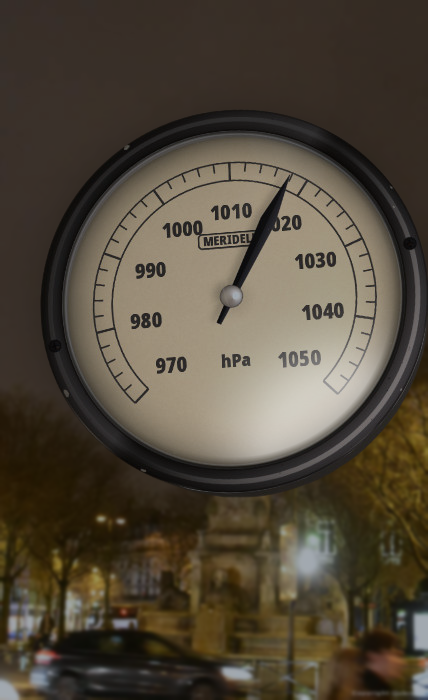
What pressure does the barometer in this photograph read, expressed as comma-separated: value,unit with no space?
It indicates 1018,hPa
